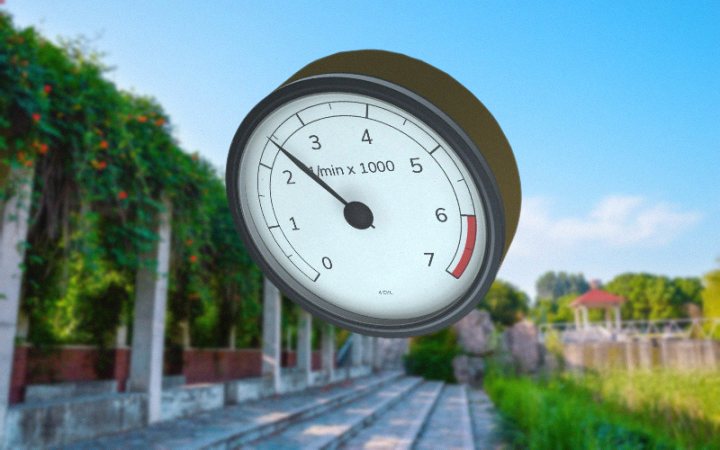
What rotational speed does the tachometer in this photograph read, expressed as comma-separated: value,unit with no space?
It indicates 2500,rpm
